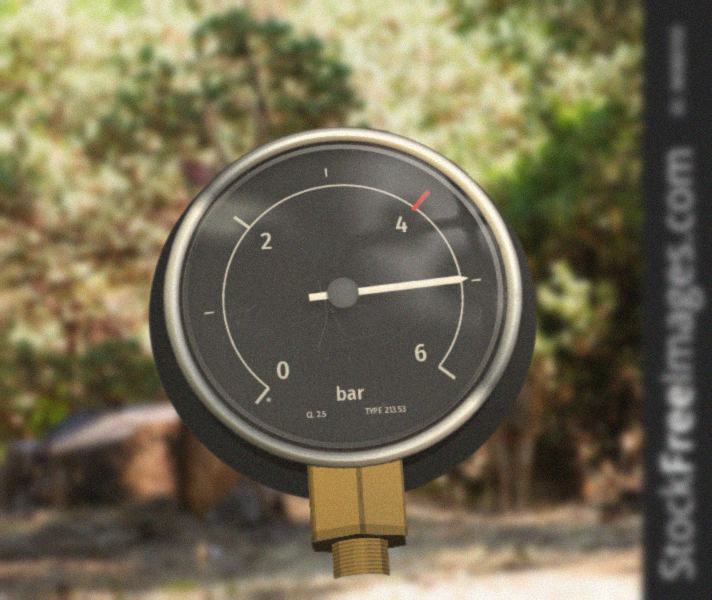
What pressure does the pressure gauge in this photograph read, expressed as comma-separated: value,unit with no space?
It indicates 5,bar
